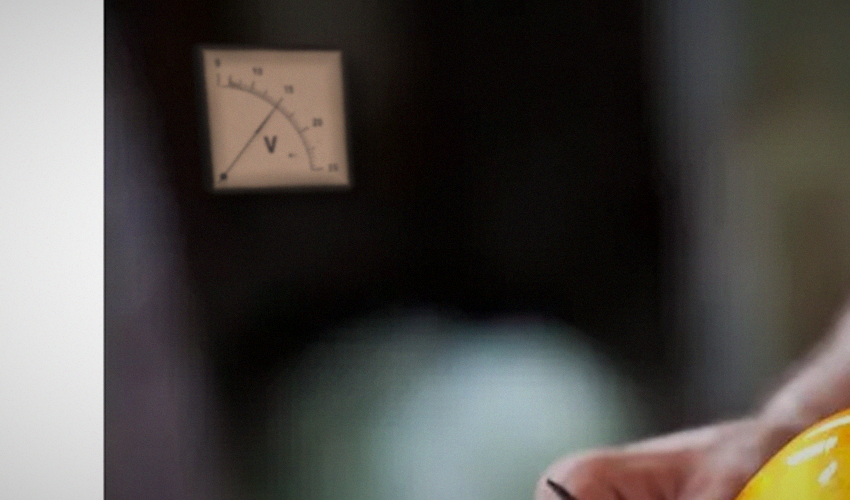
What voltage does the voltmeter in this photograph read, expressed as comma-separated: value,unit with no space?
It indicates 15,V
